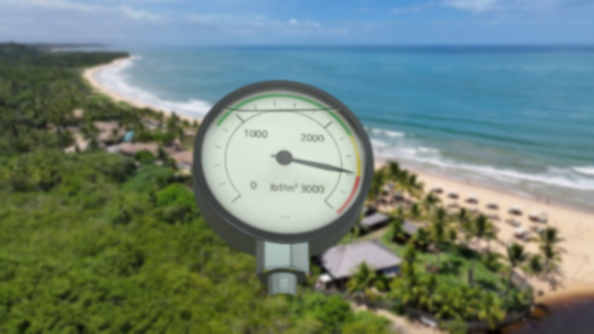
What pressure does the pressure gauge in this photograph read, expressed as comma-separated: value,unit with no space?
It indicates 2600,psi
